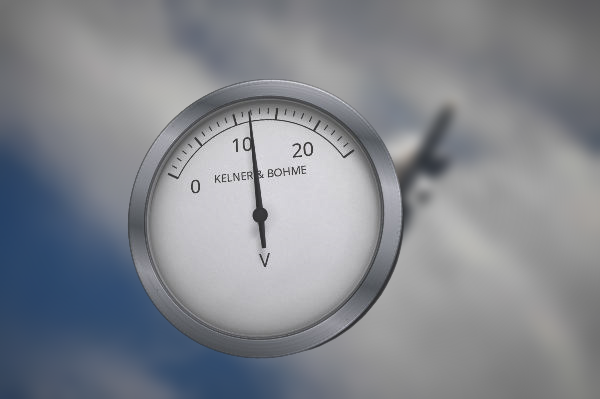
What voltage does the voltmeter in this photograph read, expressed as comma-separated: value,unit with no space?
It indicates 12,V
